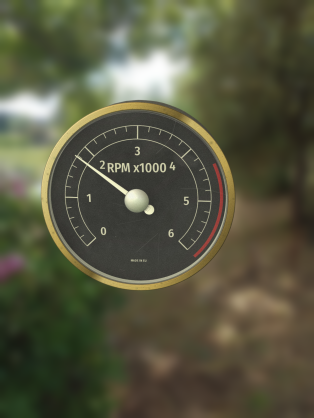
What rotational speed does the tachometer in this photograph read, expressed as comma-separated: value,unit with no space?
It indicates 1800,rpm
